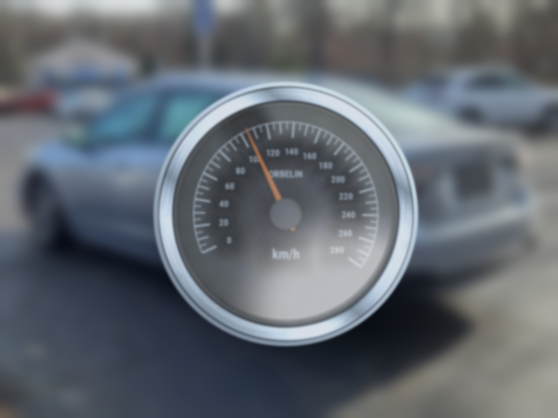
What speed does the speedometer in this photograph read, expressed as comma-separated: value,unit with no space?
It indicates 105,km/h
